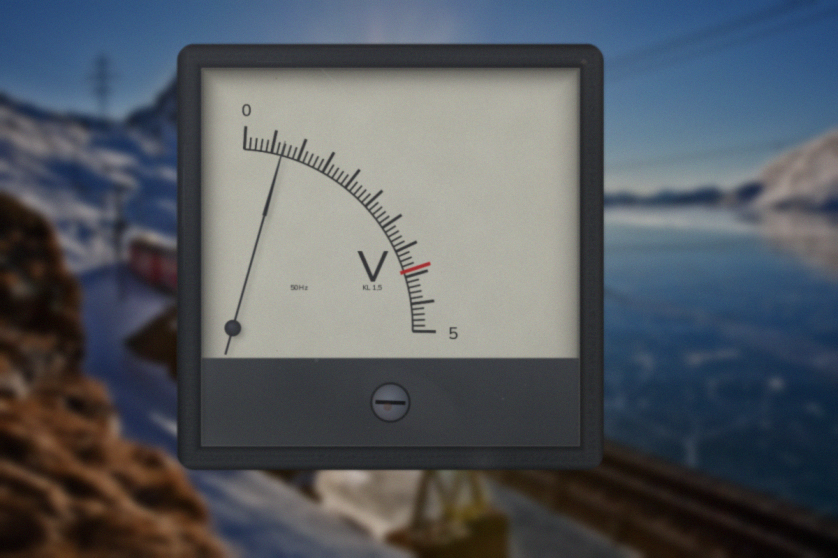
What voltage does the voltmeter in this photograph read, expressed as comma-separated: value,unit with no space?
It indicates 0.7,V
